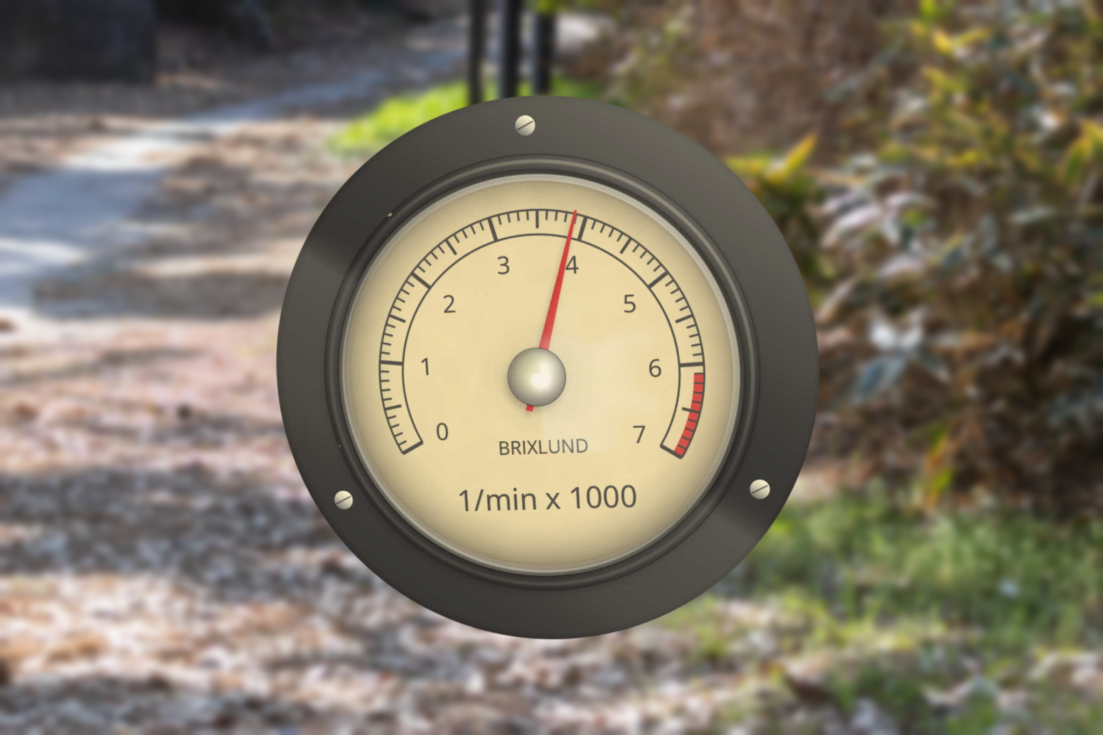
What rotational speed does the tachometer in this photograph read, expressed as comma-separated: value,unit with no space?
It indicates 3900,rpm
